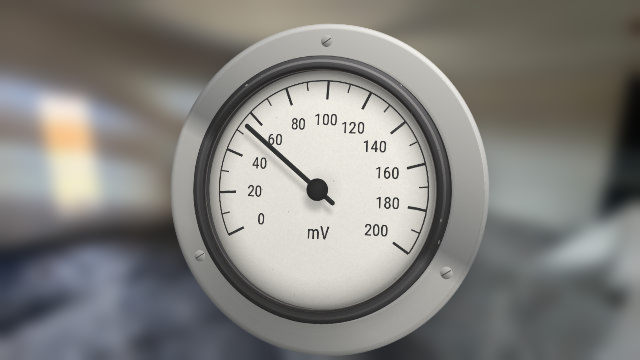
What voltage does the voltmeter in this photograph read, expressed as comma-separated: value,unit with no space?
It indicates 55,mV
